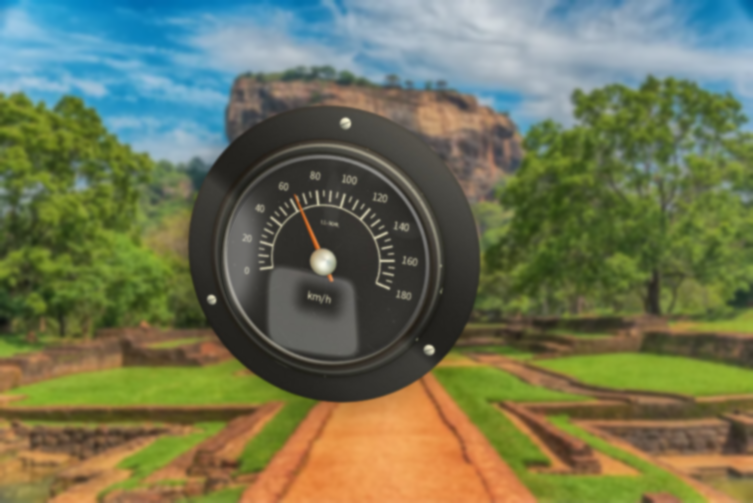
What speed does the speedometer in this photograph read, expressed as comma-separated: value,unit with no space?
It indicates 65,km/h
